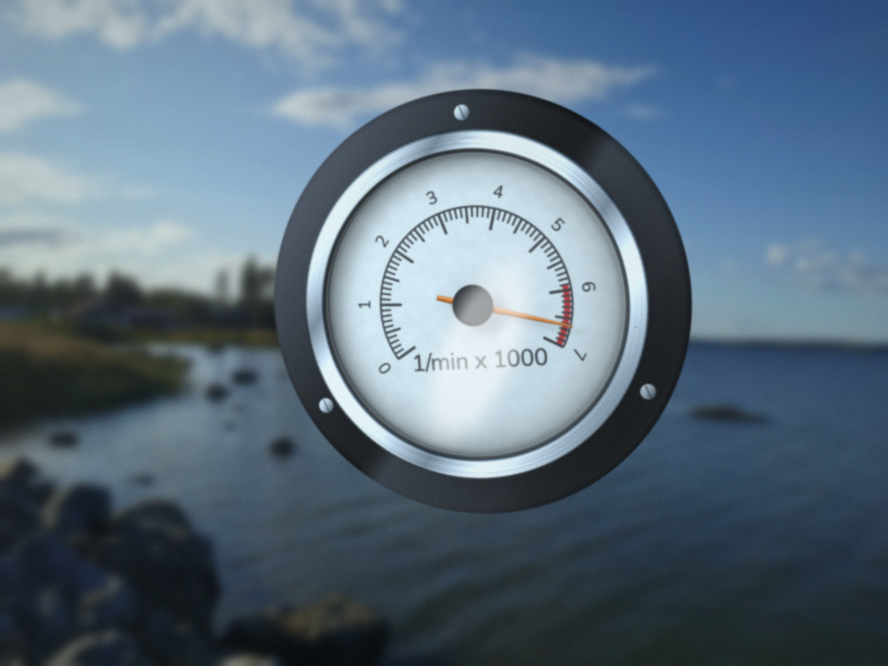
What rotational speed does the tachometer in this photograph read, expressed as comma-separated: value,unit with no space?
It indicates 6600,rpm
